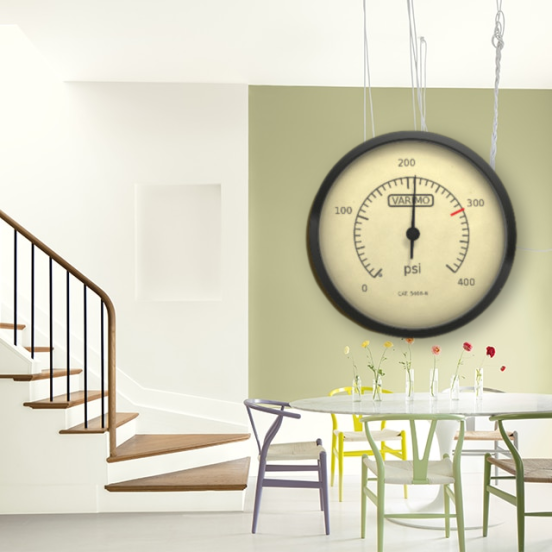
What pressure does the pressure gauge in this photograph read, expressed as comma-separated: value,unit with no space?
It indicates 210,psi
